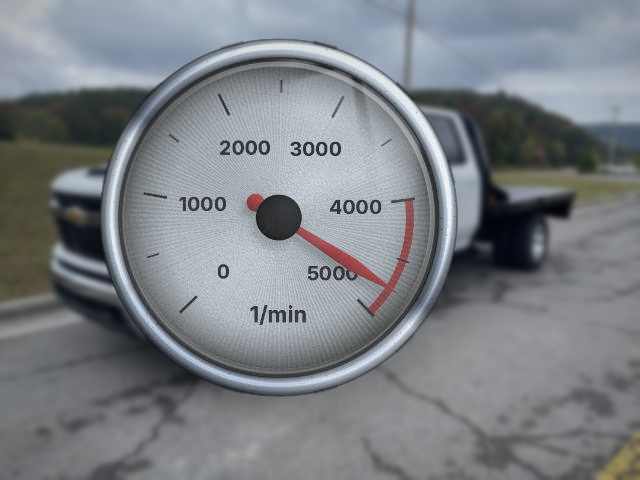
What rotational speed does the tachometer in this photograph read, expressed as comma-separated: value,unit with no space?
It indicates 4750,rpm
